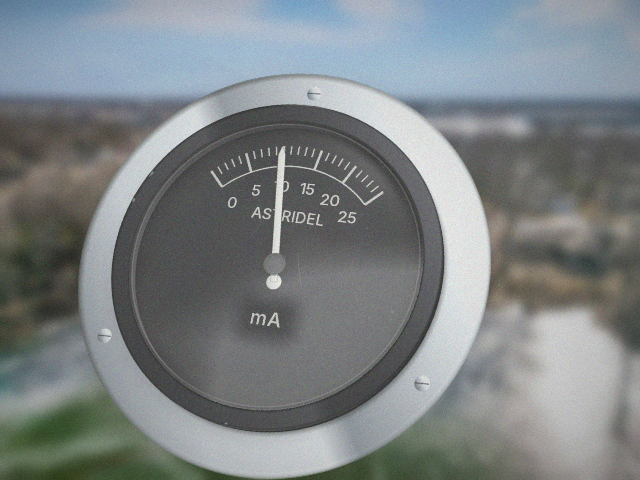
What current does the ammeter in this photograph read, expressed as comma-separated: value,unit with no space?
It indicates 10,mA
